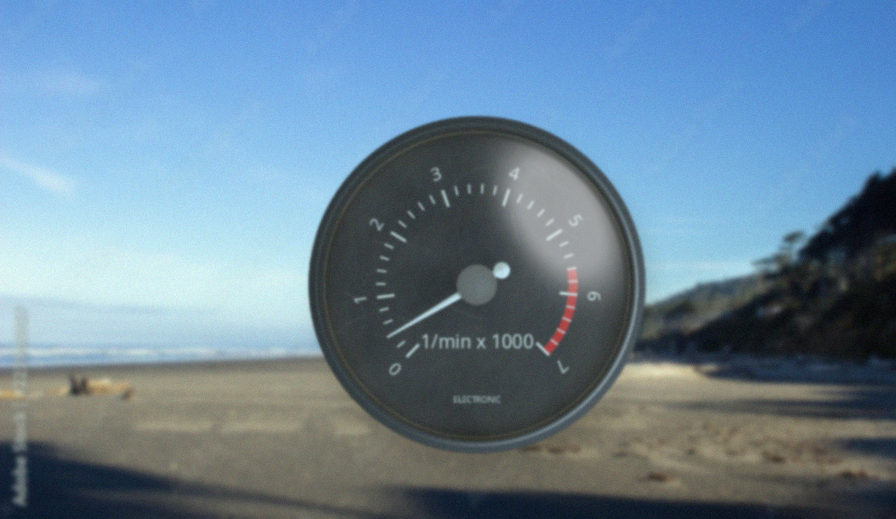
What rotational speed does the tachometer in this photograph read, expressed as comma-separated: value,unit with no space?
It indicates 400,rpm
